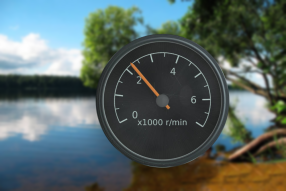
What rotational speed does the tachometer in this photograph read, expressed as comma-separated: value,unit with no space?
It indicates 2250,rpm
